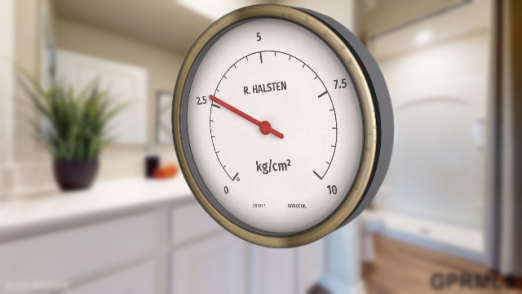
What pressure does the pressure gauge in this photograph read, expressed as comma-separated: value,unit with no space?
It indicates 2.75,kg/cm²
